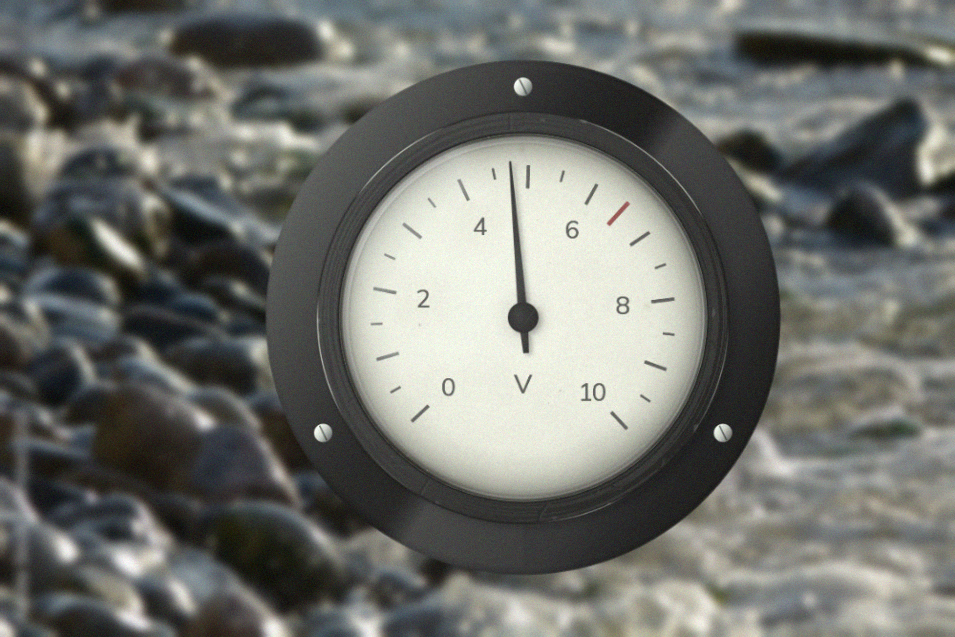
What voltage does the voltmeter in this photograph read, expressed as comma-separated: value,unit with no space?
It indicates 4.75,V
